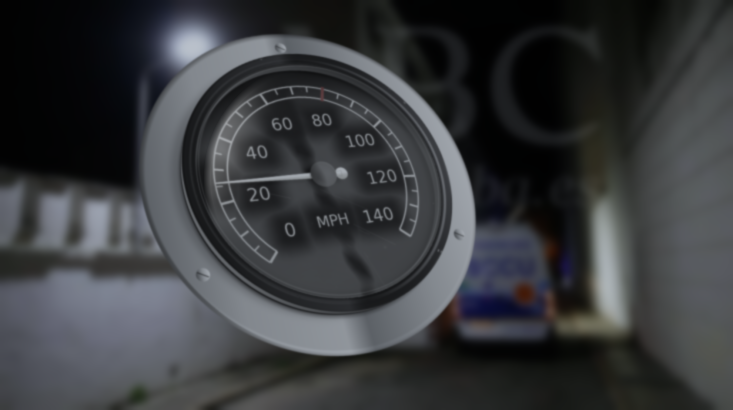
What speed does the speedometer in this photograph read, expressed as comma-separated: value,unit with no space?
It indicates 25,mph
